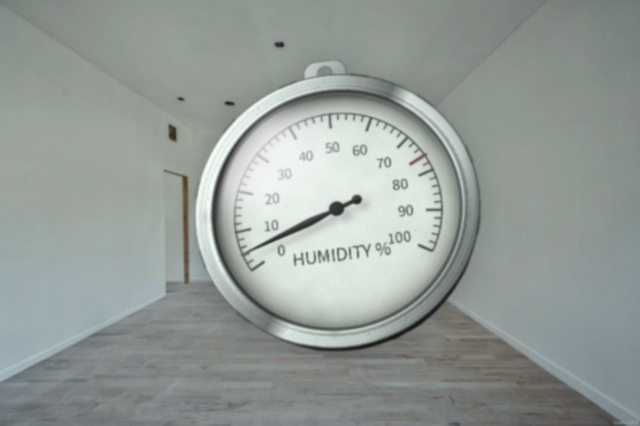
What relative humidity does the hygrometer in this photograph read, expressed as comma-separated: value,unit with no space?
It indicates 4,%
